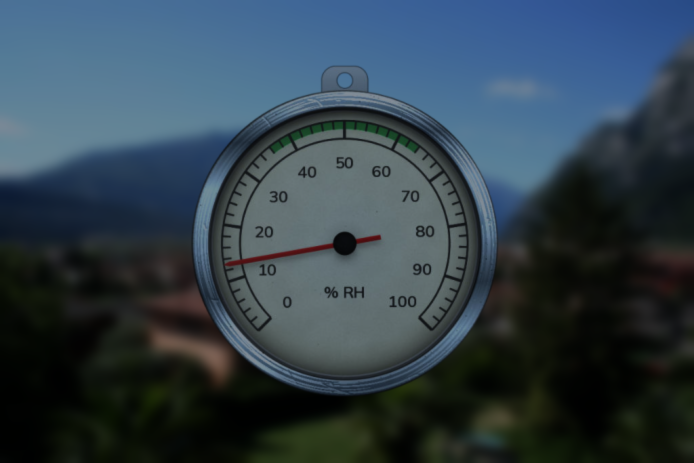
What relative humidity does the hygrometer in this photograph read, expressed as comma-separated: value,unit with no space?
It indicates 13,%
